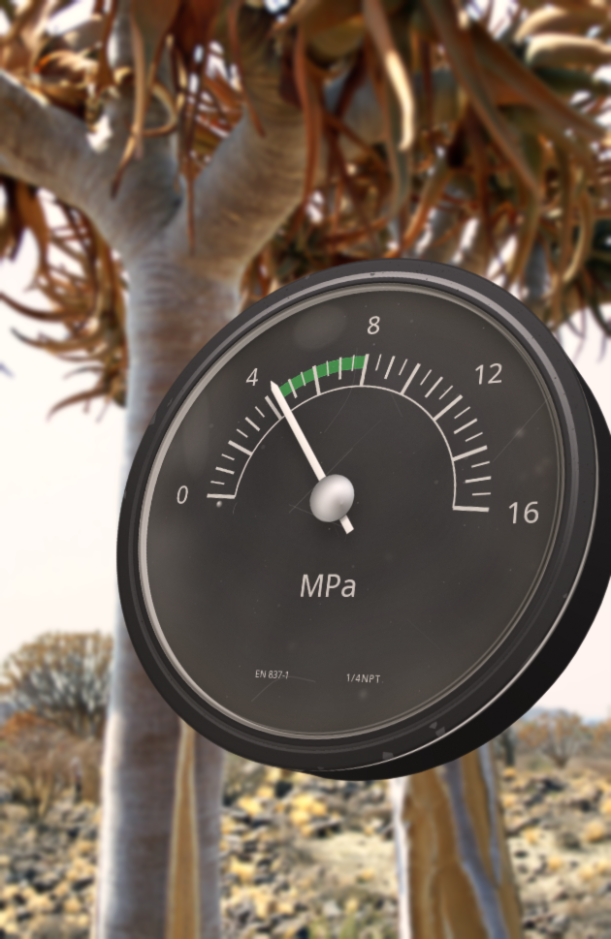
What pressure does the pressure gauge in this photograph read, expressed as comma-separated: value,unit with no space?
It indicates 4.5,MPa
